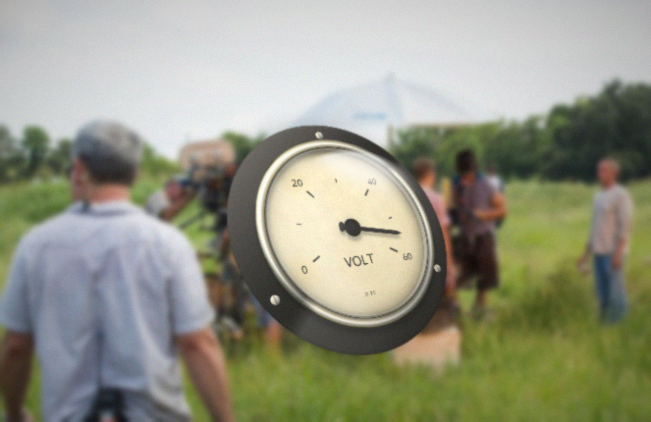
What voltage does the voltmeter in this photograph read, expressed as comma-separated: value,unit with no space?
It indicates 55,V
